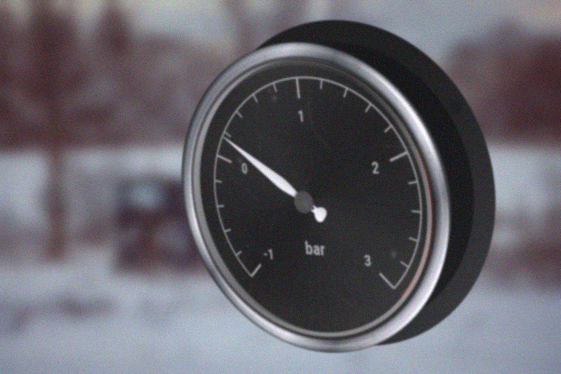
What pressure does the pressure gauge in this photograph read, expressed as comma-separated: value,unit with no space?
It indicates 0.2,bar
